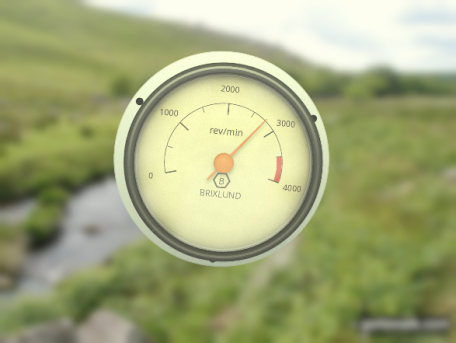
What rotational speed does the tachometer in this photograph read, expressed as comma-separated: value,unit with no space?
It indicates 2750,rpm
